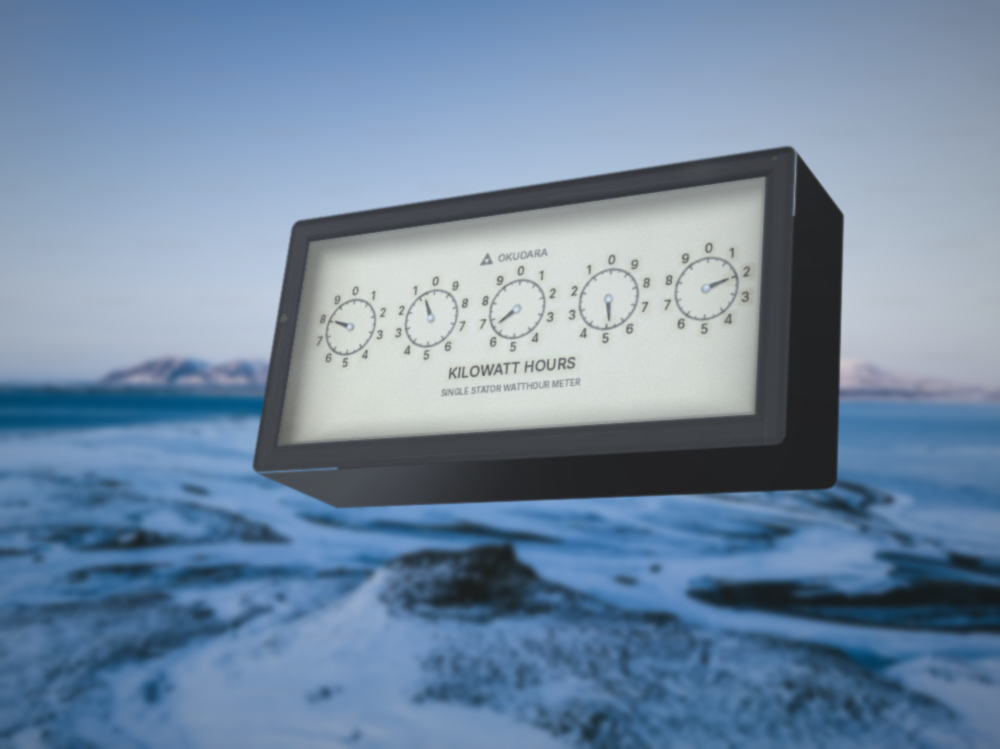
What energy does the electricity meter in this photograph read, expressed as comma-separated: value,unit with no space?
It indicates 80652,kWh
